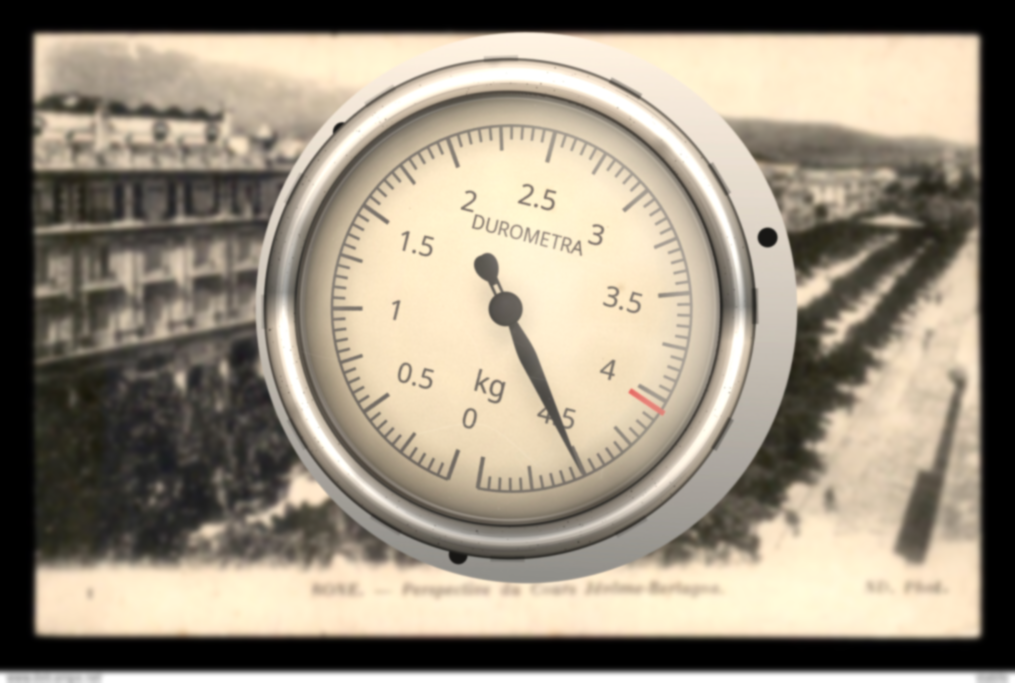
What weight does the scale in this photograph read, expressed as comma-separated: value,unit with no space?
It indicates 4.5,kg
